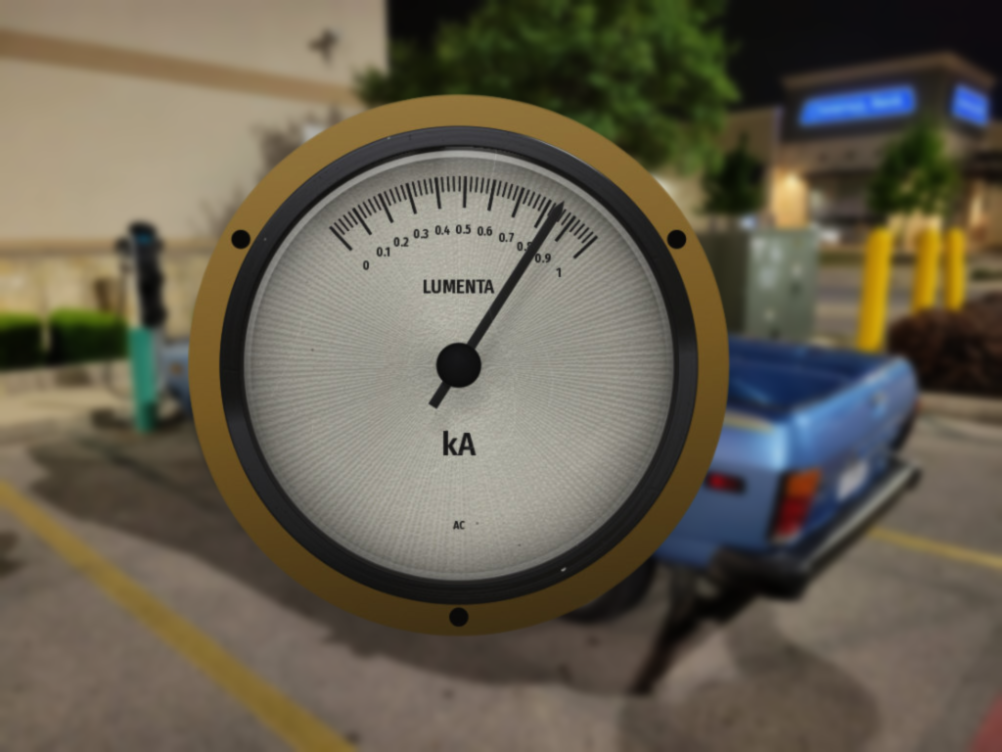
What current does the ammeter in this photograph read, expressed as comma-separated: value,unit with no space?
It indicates 0.84,kA
